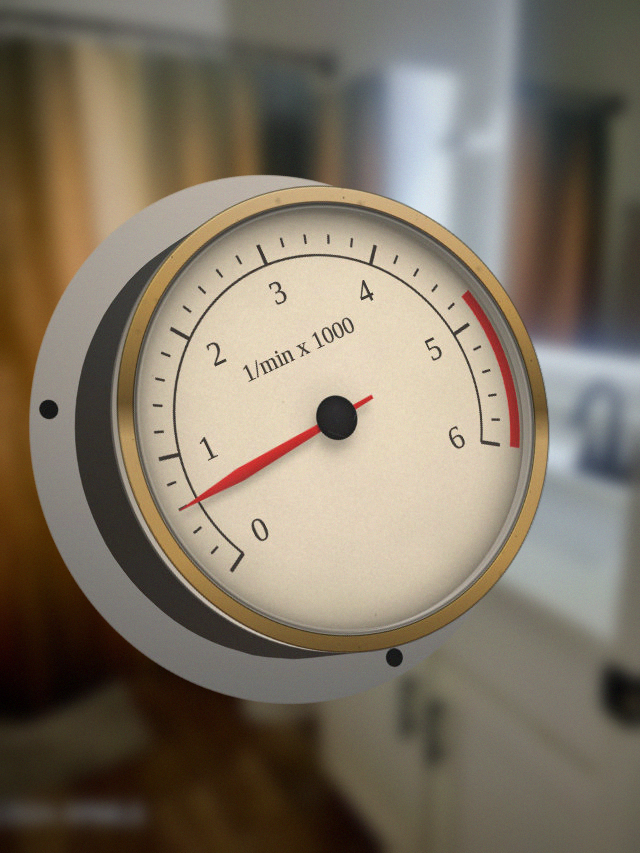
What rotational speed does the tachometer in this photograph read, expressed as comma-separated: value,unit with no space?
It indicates 600,rpm
